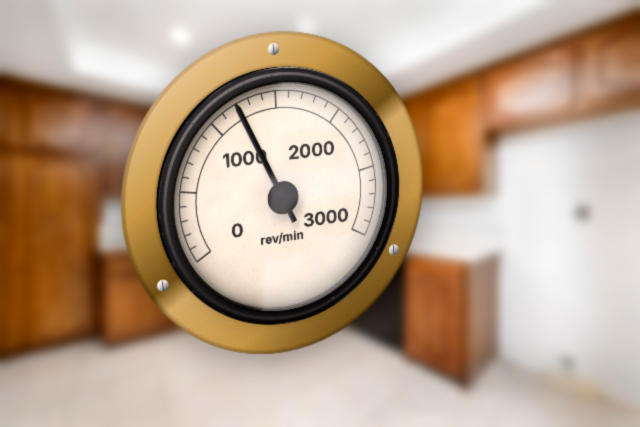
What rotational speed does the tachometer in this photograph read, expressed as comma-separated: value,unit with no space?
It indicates 1200,rpm
